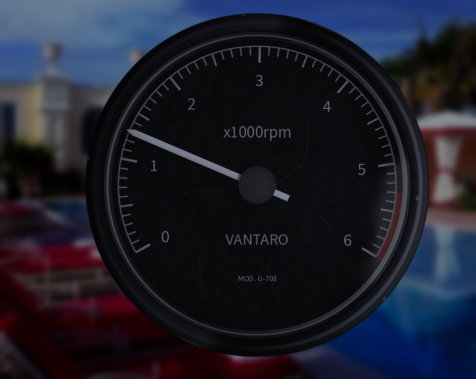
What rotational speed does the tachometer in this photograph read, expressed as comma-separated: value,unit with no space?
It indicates 1300,rpm
